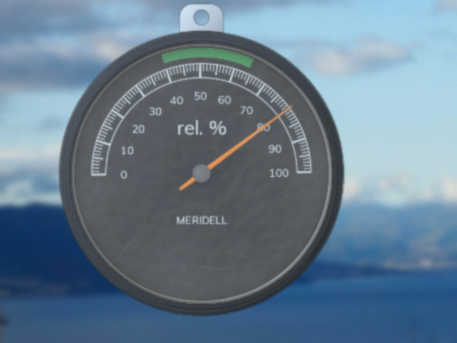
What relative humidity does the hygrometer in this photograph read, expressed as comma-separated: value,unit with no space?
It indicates 80,%
